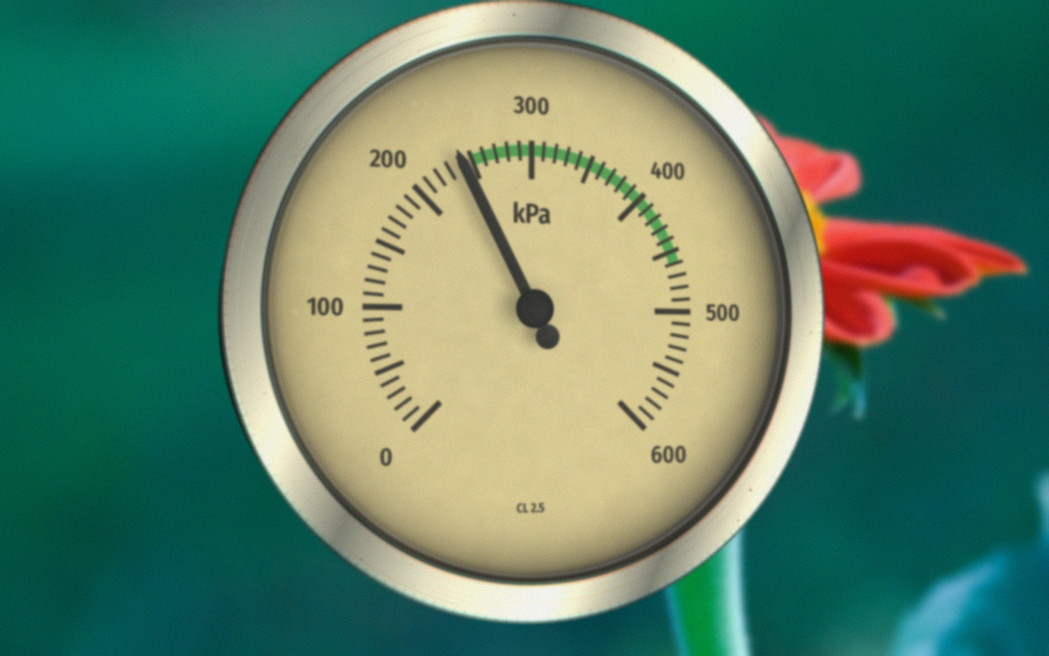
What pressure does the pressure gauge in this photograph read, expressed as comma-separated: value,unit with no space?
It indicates 240,kPa
